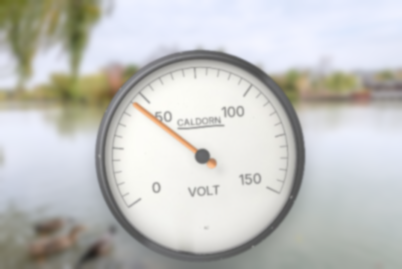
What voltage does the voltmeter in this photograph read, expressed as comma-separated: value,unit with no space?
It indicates 45,V
